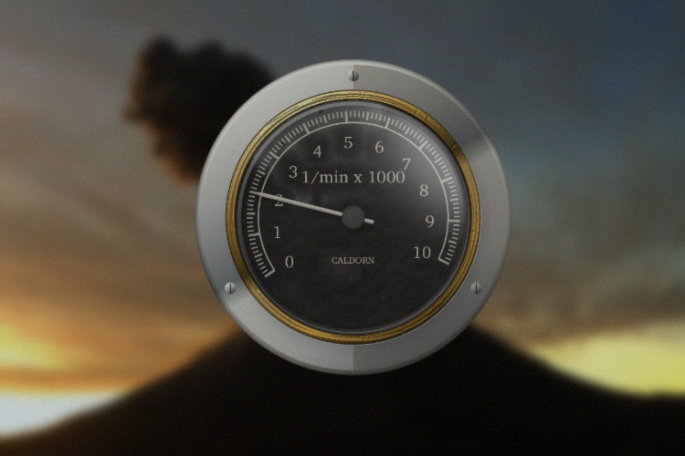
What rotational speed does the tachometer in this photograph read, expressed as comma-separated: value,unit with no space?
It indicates 2000,rpm
